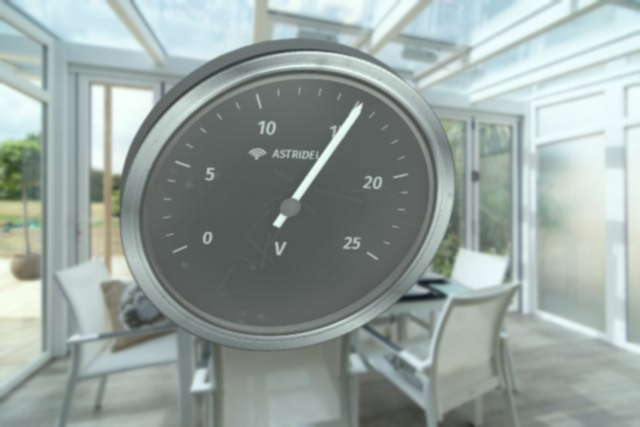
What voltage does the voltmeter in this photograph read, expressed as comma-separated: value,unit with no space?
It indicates 15,V
